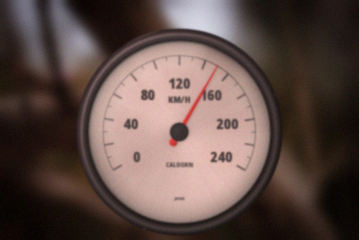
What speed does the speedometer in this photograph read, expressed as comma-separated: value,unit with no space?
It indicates 150,km/h
